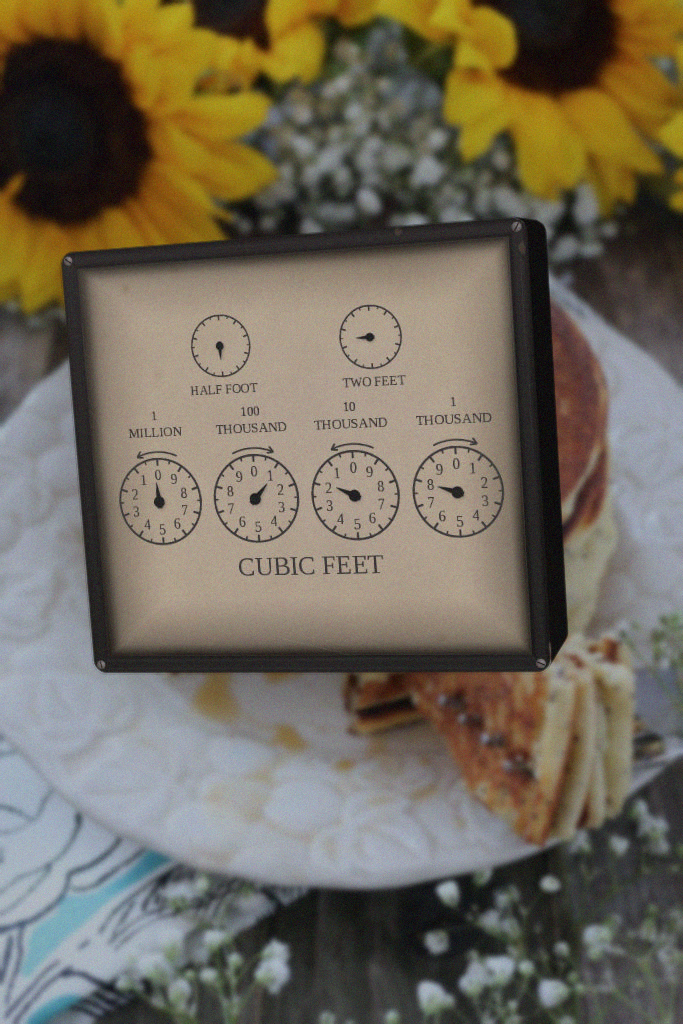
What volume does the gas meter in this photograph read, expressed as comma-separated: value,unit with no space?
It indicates 11800,ft³
